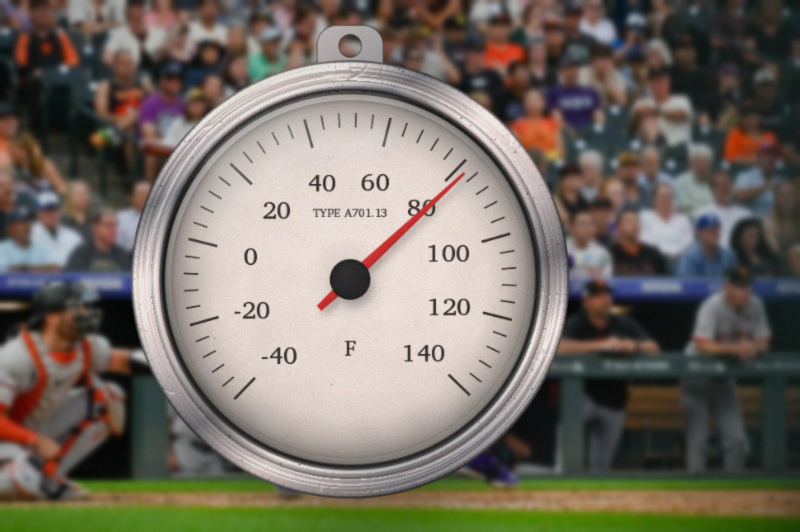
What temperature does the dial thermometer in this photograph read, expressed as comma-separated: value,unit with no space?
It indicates 82,°F
